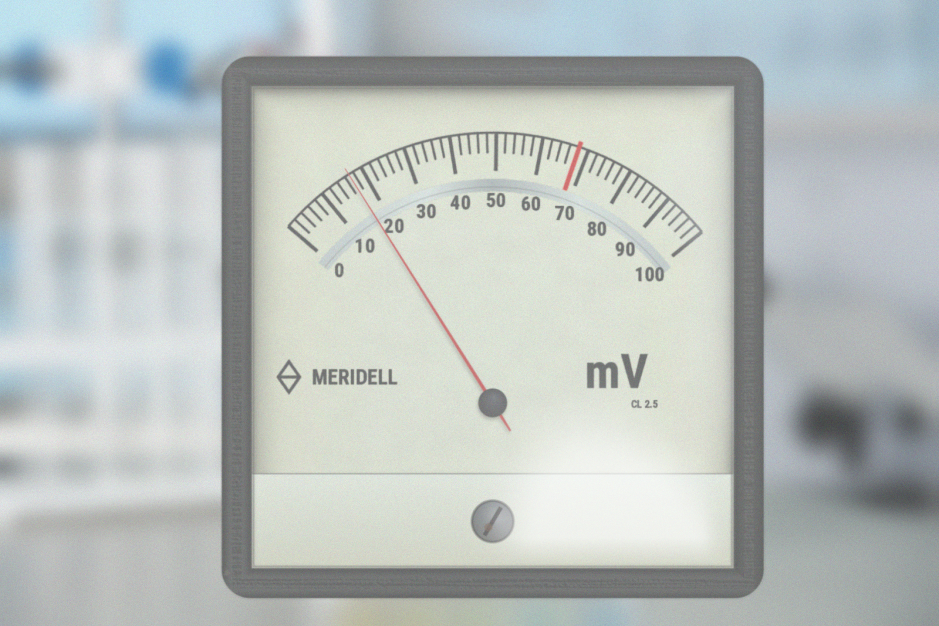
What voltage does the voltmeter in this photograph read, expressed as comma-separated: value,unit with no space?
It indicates 17,mV
